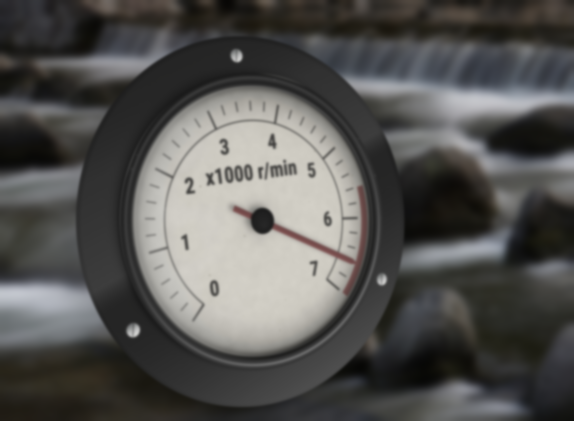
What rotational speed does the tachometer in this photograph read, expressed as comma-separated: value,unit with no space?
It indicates 6600,rpm
